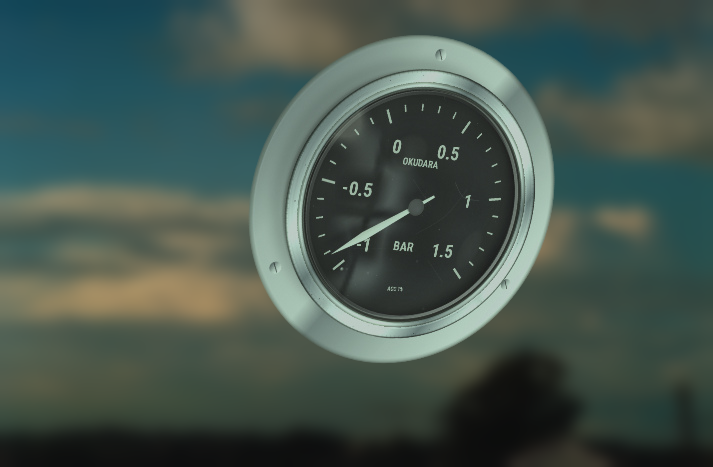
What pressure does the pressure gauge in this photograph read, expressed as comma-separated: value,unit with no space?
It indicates -0.9,bar
